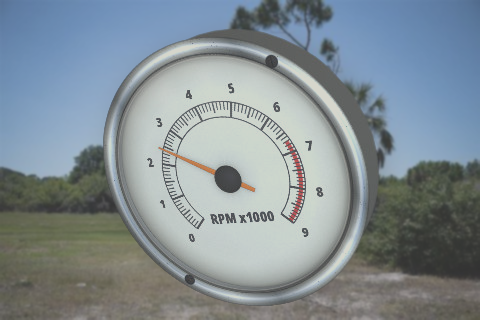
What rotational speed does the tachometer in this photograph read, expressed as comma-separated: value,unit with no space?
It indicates 2500,rpm
